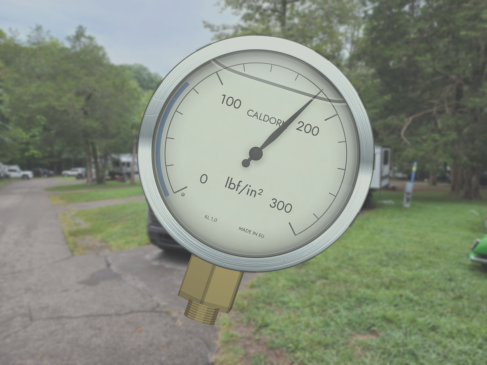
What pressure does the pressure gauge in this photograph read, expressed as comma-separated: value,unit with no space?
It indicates 180,psi
